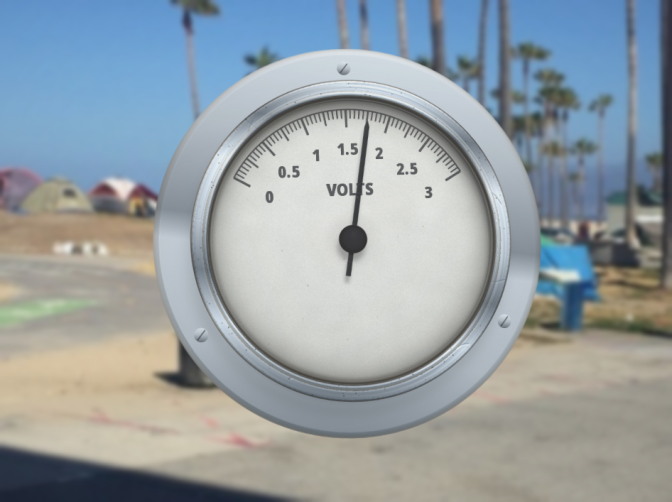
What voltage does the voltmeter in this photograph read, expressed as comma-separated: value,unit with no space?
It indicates 1.75,V
